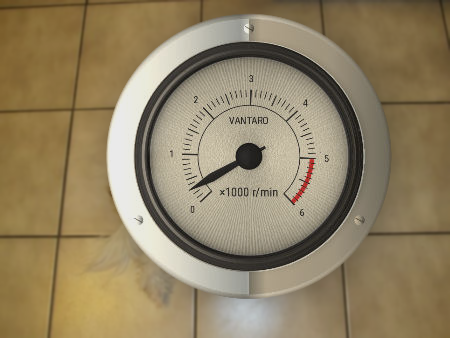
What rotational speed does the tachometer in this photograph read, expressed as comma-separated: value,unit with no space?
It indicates 300,rpm
